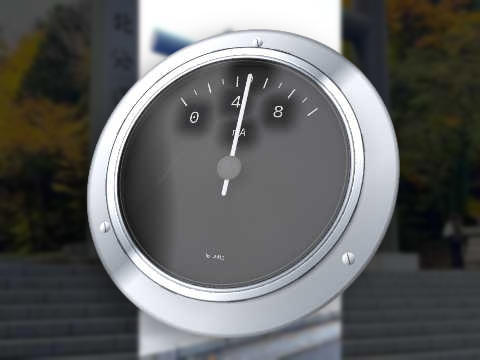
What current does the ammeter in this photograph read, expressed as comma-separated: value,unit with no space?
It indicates 5,mA
